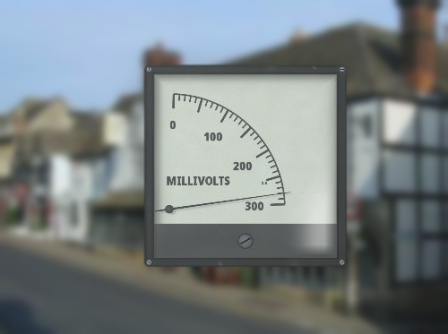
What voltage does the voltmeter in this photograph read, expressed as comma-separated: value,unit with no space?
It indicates 280,mV
